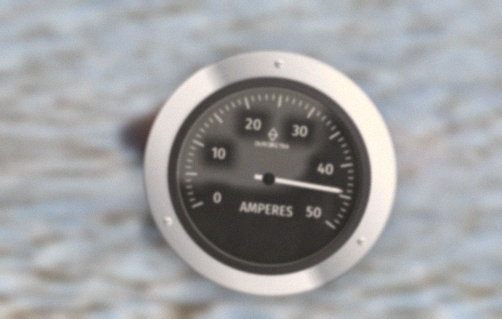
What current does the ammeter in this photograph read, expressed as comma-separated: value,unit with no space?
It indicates 44,A
